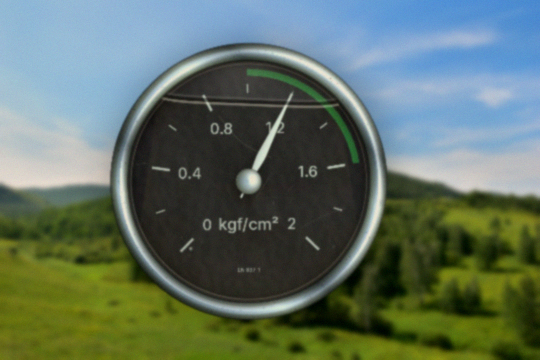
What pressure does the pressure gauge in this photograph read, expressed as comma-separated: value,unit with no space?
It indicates 1.2,kg/cm²
